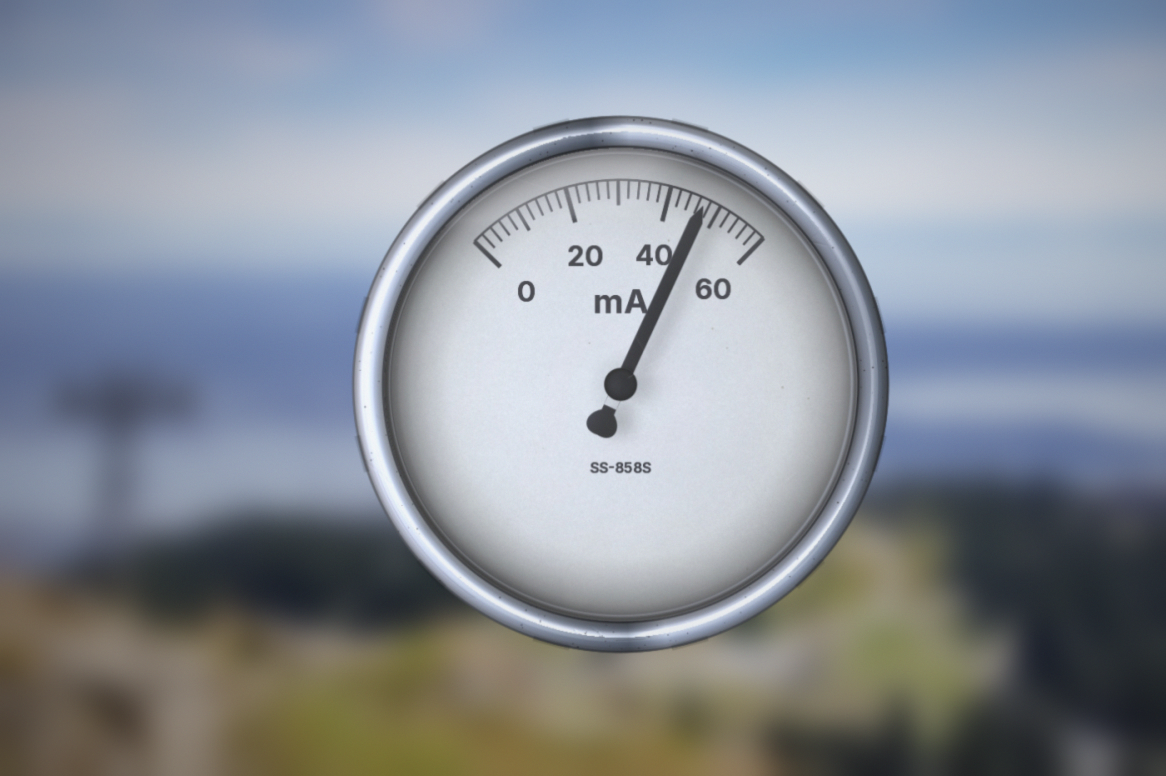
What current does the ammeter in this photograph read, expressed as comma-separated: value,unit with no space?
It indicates 47,mA
